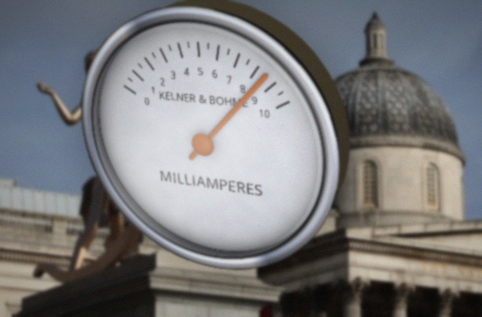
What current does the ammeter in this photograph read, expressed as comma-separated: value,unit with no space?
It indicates 8.5,mA
